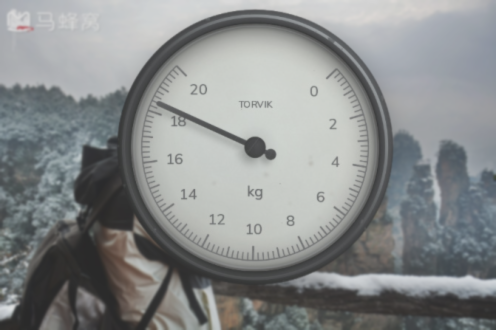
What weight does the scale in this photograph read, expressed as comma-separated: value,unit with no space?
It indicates 18.4,kg
